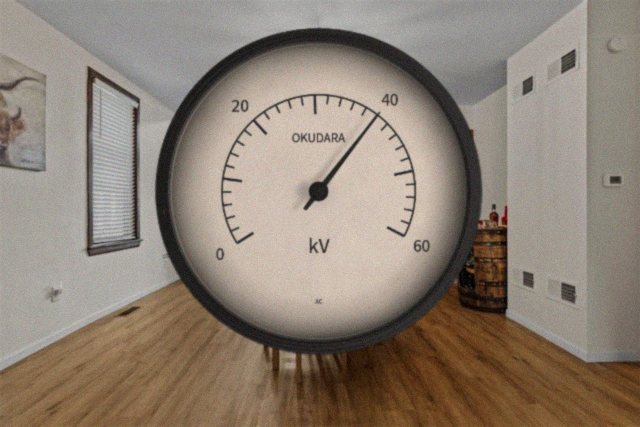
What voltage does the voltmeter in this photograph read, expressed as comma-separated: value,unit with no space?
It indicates 40,kV
